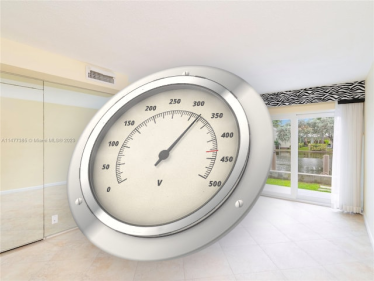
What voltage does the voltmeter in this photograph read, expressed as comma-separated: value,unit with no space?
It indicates 325,V
